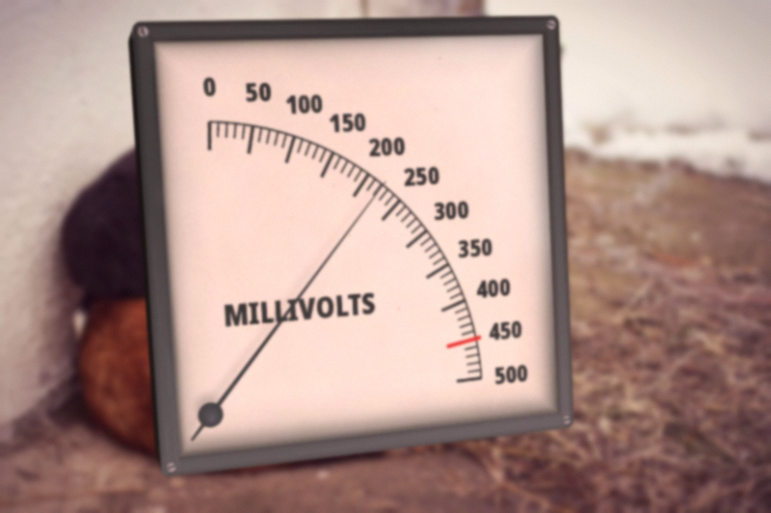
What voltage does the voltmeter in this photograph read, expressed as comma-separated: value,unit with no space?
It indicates 220,mV
